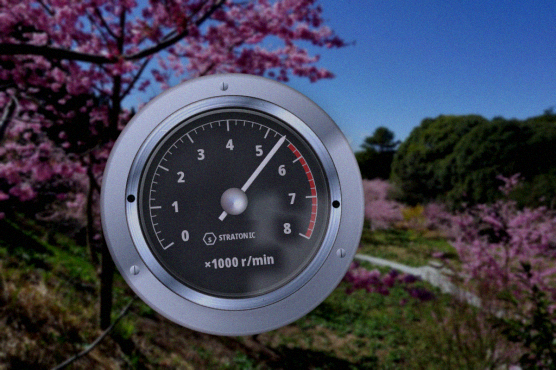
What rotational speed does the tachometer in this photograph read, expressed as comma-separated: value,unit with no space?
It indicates 5400,rpm
